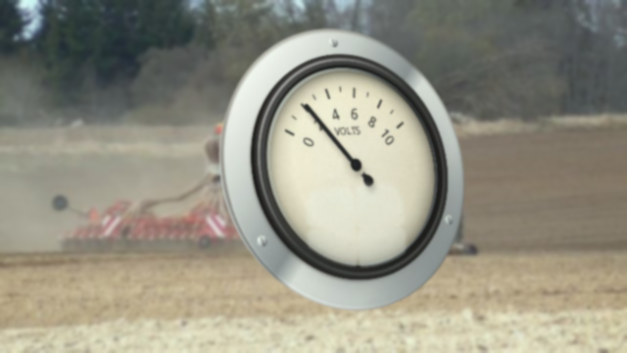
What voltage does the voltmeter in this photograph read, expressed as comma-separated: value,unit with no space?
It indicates 2,V
